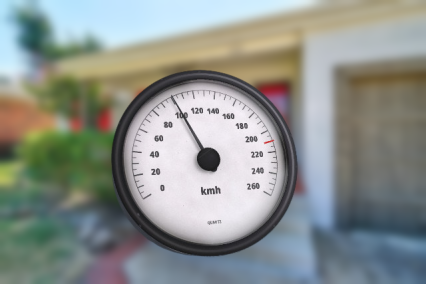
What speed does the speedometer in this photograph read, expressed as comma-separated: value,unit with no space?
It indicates 100,km/h
